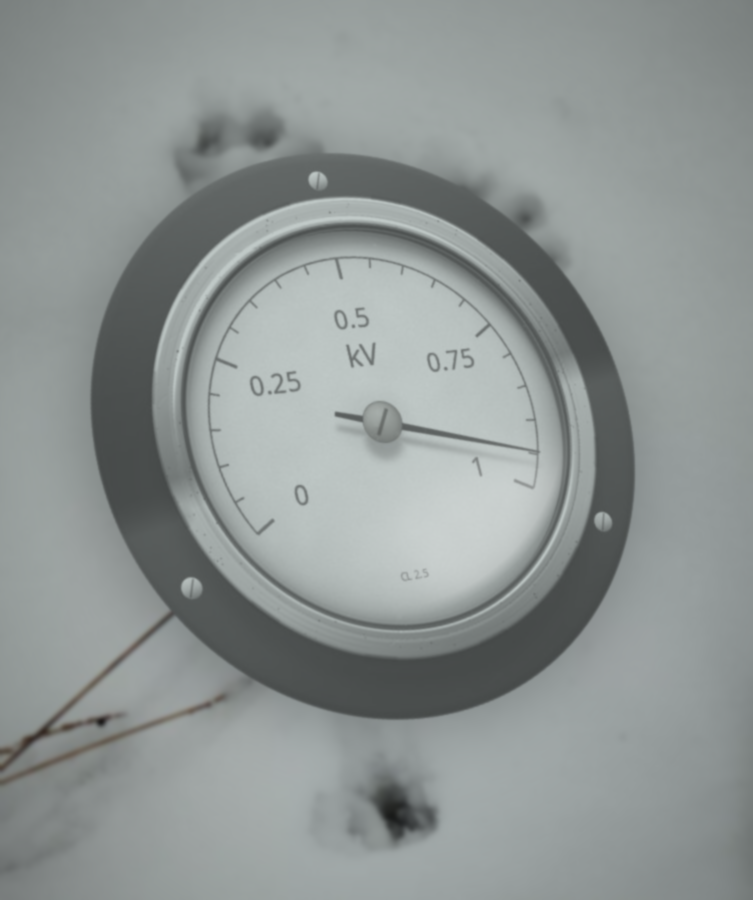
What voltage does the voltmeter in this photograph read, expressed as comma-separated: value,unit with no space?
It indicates 0.95,kV
